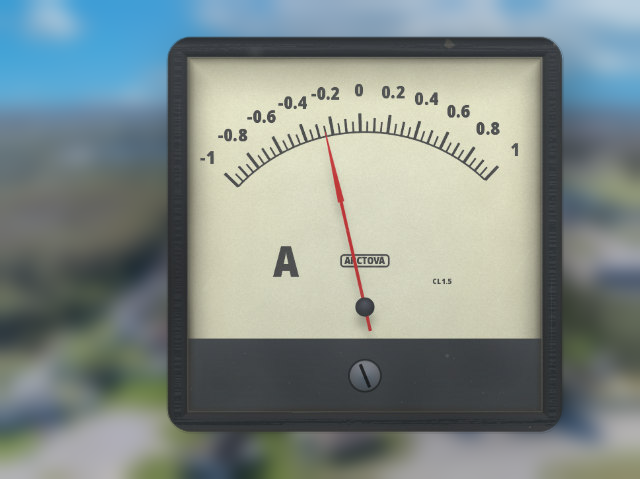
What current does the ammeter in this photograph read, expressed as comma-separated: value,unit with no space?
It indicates -0.25,A
